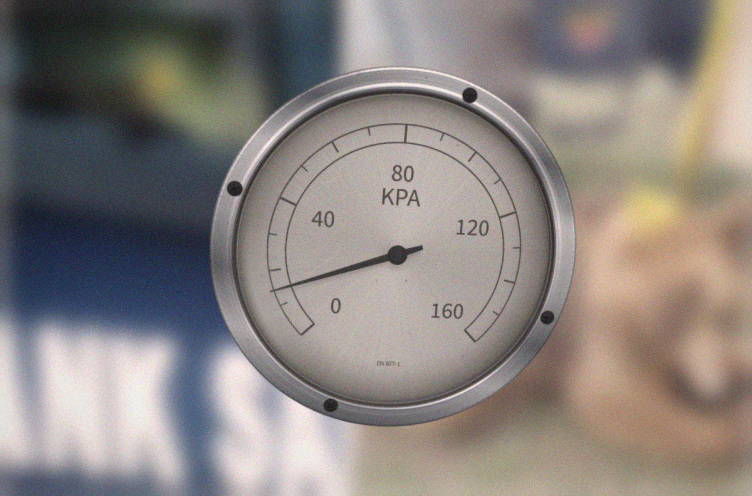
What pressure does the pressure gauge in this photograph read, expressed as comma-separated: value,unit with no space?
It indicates 15,kPa
